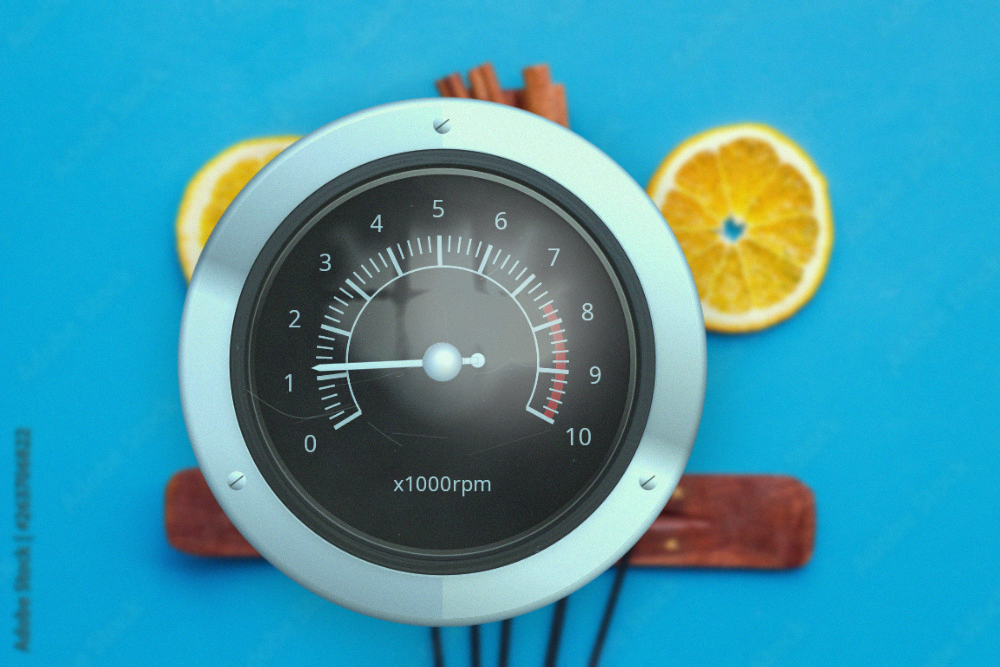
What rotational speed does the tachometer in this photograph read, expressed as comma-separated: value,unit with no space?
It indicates 1200,rpm
